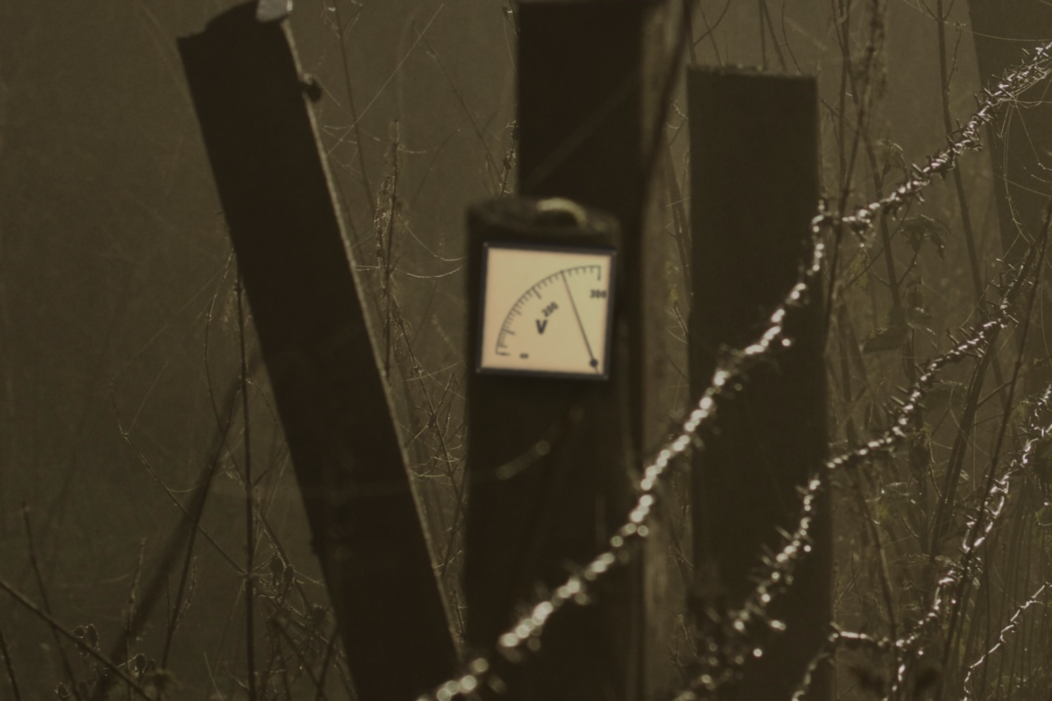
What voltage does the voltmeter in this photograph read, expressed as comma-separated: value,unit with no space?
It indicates 250,V
